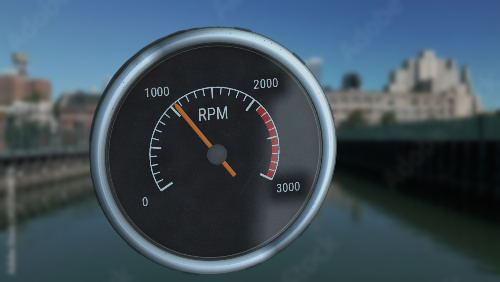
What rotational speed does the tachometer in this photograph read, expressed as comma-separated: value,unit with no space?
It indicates 1050,rpm
